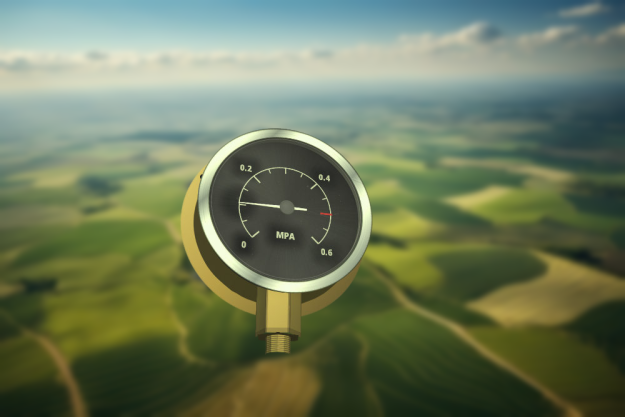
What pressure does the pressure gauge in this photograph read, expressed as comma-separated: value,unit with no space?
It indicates 0.1,MPa
